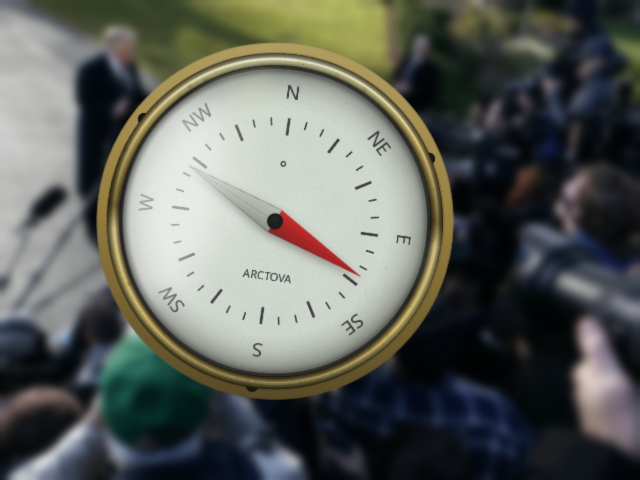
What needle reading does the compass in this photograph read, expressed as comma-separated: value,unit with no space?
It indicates 115,°
